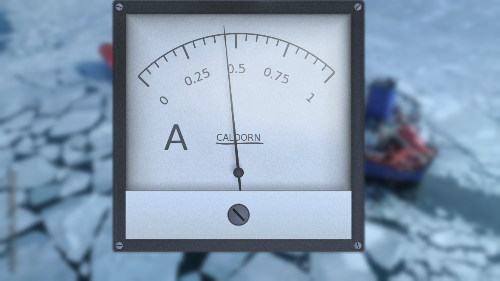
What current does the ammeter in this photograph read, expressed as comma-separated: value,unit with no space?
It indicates 0.45,A
